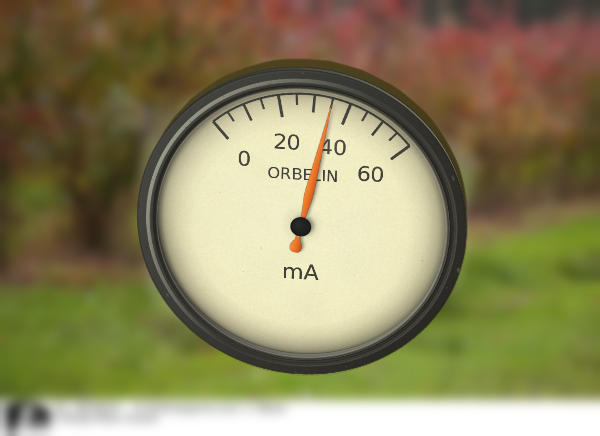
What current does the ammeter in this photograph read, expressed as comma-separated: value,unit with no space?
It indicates 35,mA
